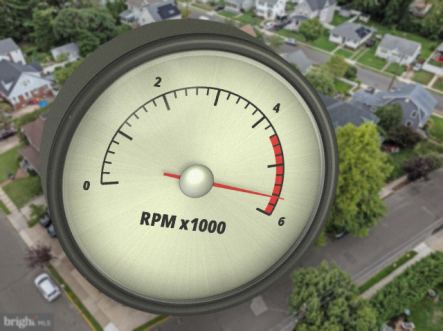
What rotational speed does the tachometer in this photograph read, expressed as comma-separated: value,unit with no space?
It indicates 5600,rpm
